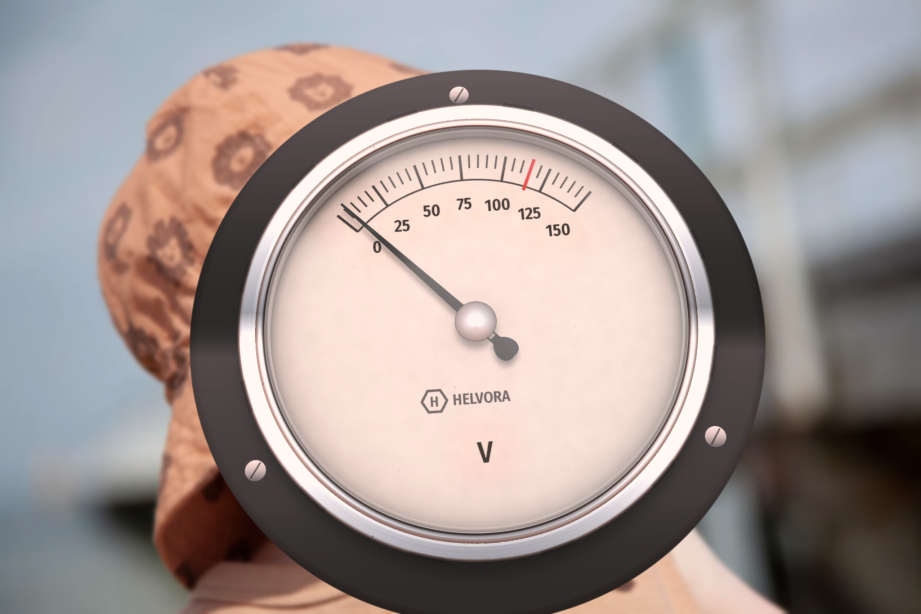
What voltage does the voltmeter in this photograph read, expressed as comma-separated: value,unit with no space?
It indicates 5,V
